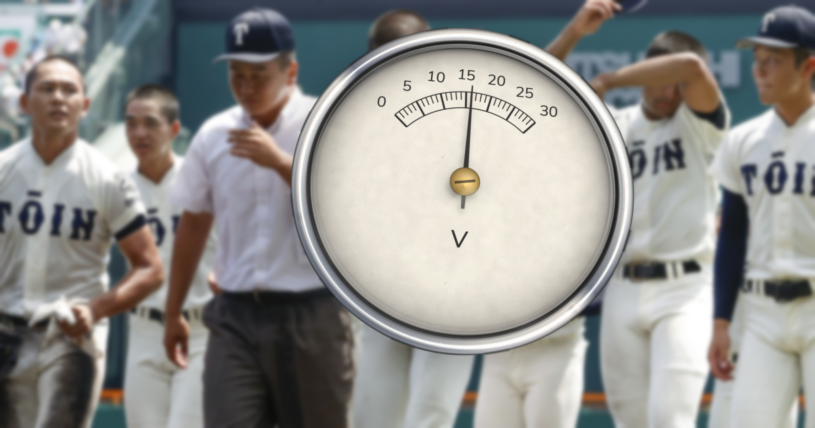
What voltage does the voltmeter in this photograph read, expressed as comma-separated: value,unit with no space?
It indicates 16,V
